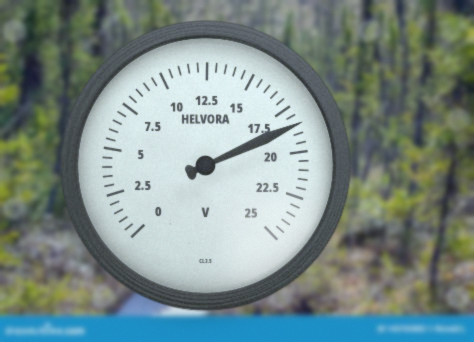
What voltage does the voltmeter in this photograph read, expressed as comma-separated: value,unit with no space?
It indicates 18.5,V
